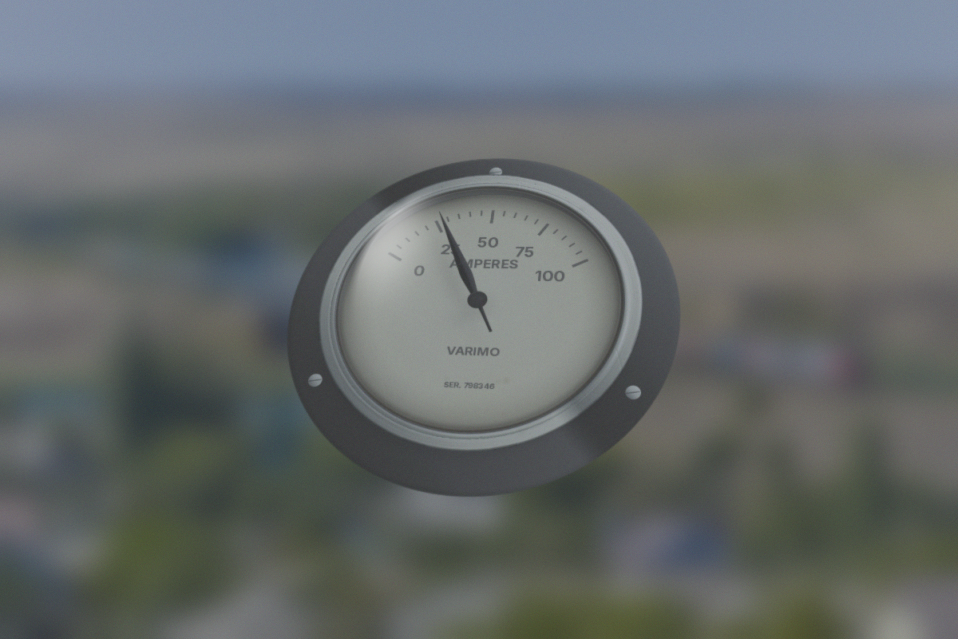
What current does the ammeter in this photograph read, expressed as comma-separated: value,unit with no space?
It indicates 27.5,A
